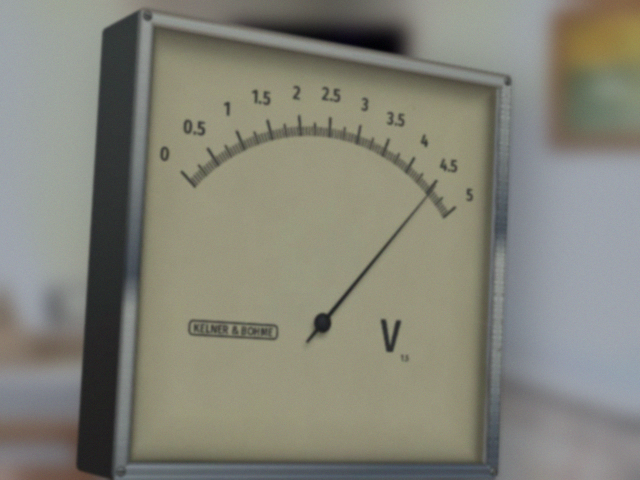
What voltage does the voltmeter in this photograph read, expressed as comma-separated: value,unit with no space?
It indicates 4.5,V
